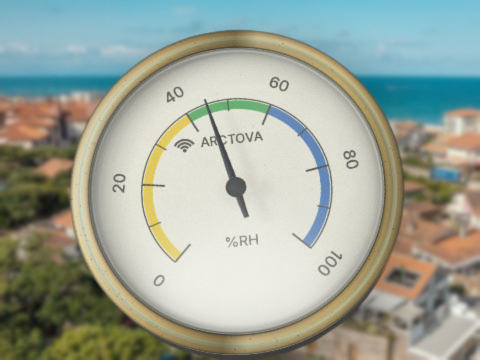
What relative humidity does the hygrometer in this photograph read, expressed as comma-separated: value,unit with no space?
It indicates 45,%
